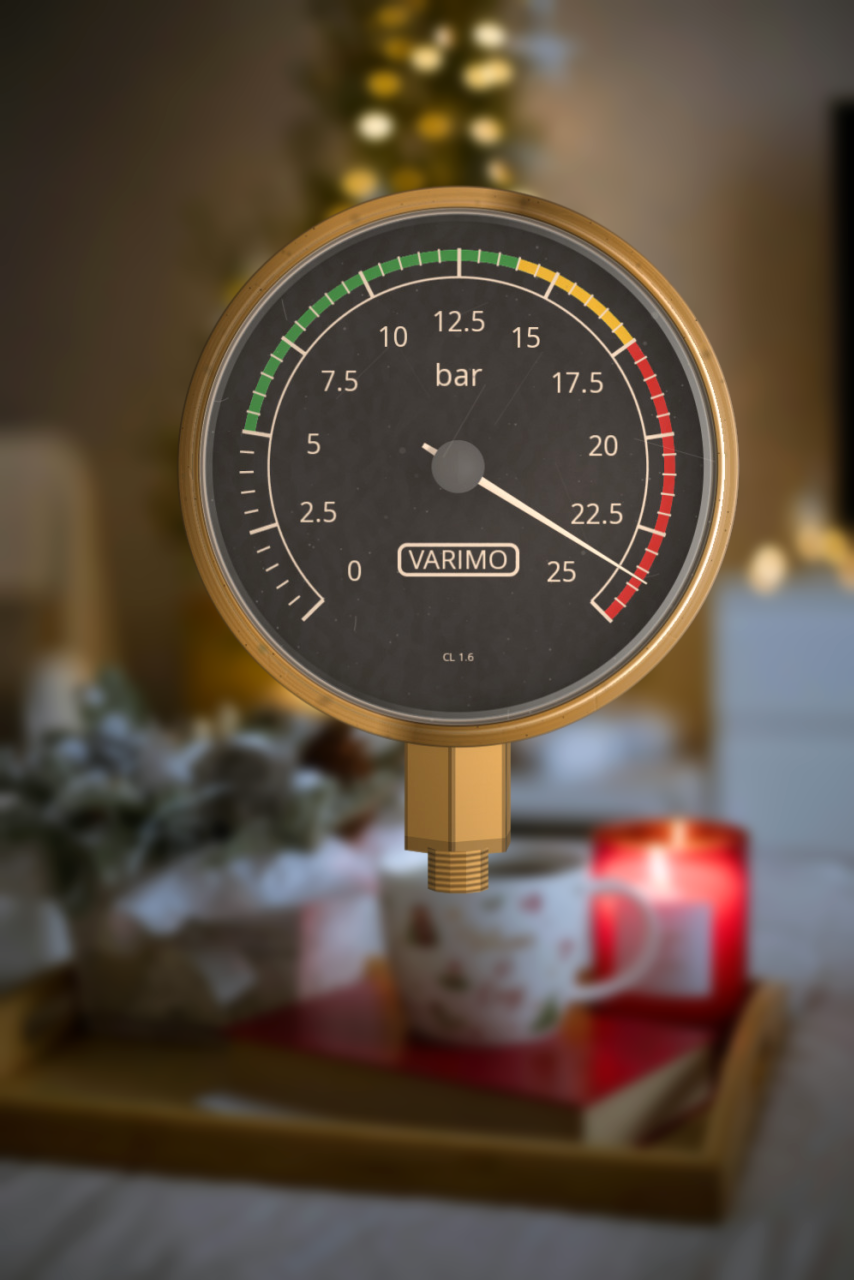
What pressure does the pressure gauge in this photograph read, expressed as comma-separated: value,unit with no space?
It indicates 23.75,bar
